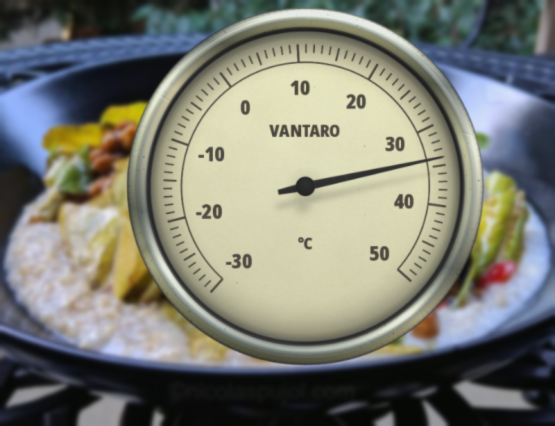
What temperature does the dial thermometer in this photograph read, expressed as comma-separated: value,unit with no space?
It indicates 34,°C
